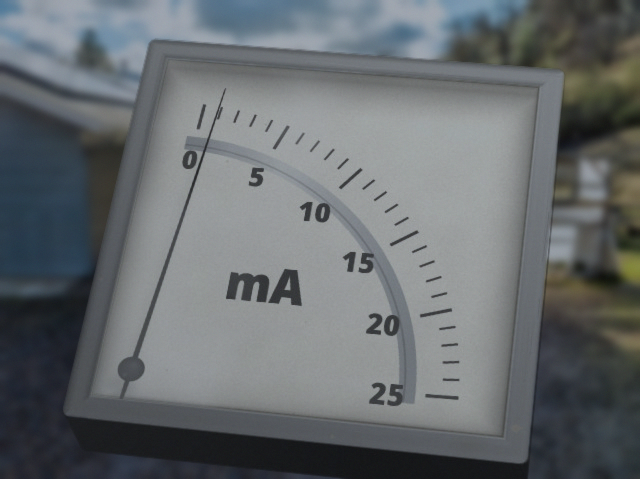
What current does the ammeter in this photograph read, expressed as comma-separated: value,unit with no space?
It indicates 1,mA
